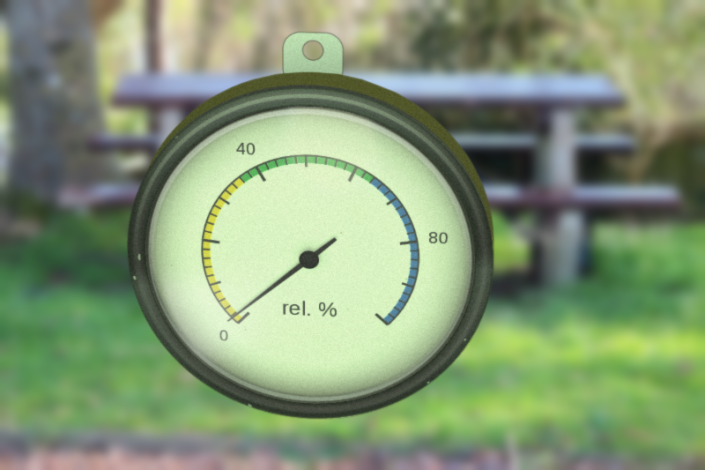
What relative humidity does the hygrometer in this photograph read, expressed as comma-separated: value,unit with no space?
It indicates 2,%
